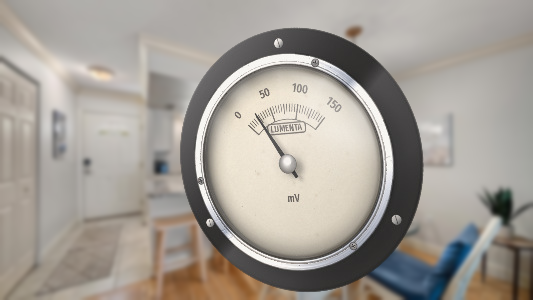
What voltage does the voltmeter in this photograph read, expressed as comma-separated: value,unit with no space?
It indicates 25,mV
